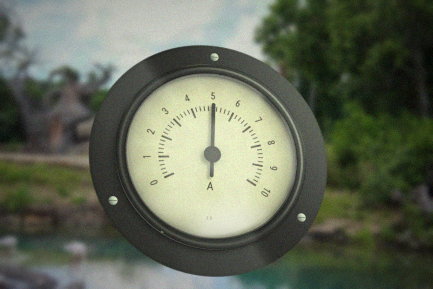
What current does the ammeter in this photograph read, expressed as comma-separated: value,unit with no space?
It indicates 5,A
